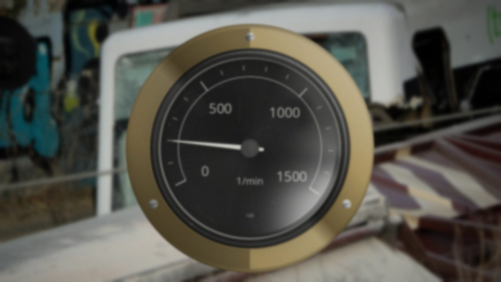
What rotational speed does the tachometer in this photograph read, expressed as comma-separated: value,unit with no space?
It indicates 200,rpm
